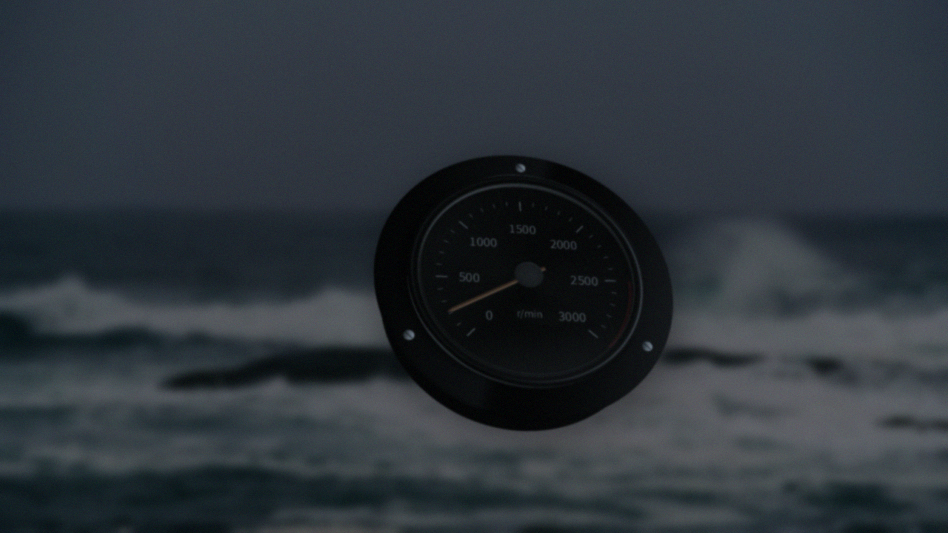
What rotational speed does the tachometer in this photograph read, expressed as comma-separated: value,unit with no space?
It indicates 200,rpm
